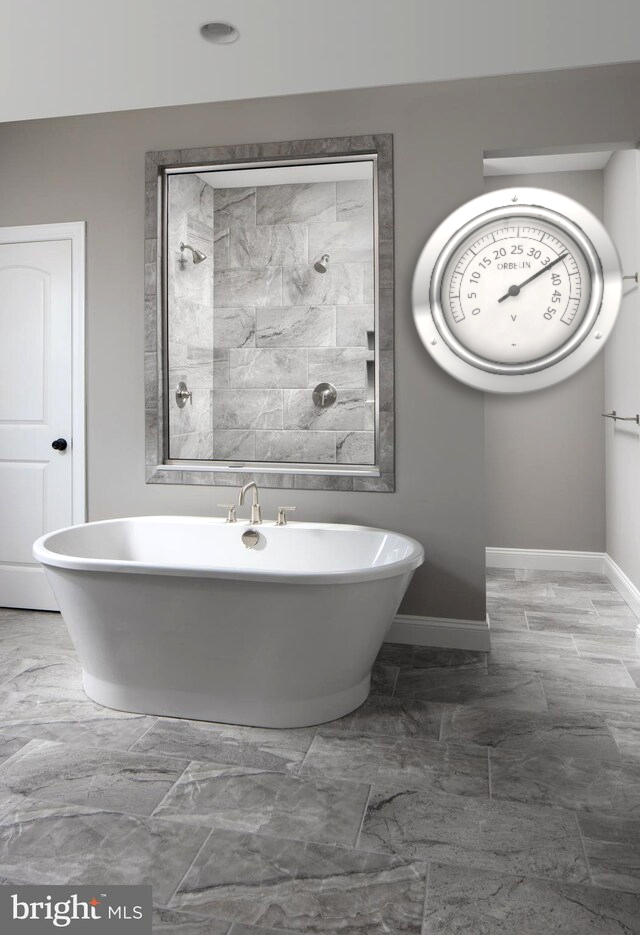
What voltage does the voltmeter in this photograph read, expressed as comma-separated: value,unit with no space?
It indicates 36,V
